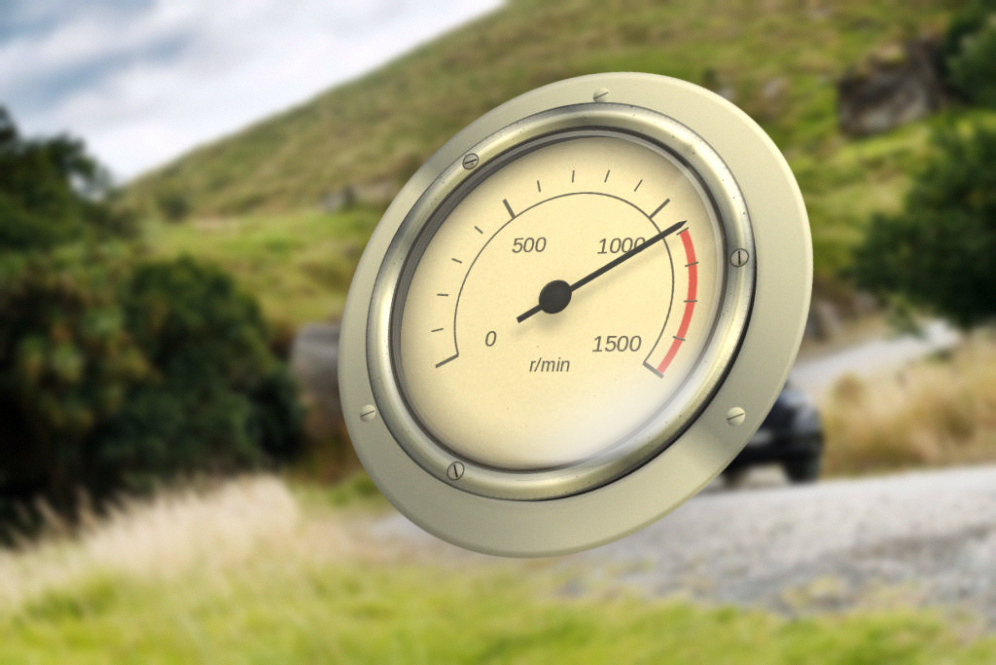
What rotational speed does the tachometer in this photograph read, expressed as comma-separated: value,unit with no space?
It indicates 1100,rpm
